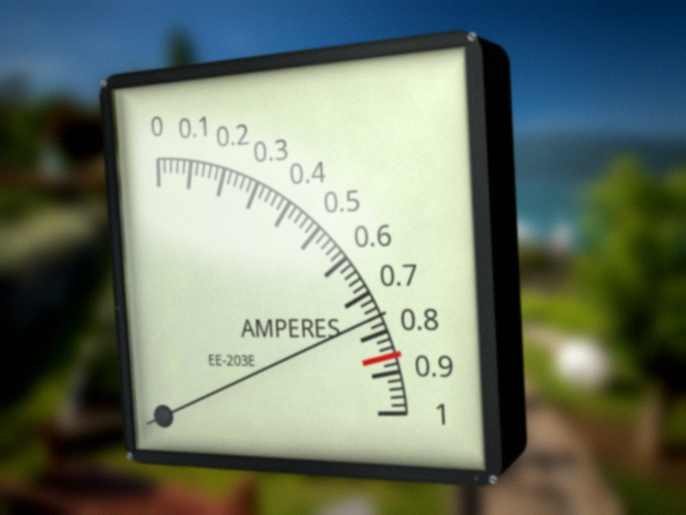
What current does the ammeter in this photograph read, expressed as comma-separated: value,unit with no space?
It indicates 0.76,A
